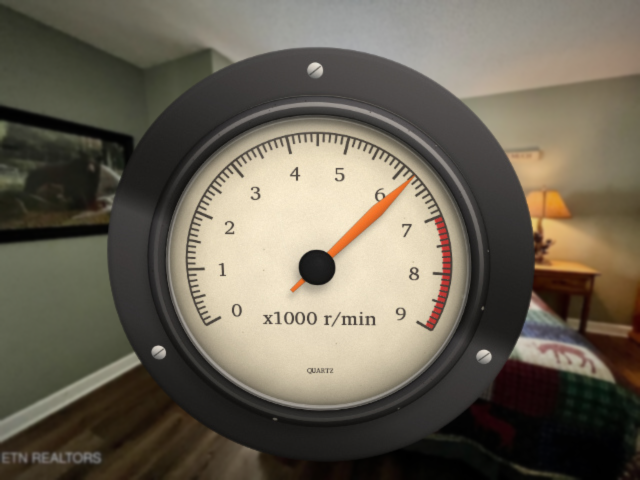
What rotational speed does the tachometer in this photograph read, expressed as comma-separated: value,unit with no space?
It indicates 6200,rpm
